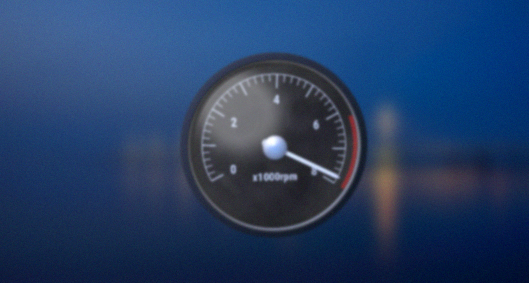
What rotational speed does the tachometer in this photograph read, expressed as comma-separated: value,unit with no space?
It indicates 7800,rpm
